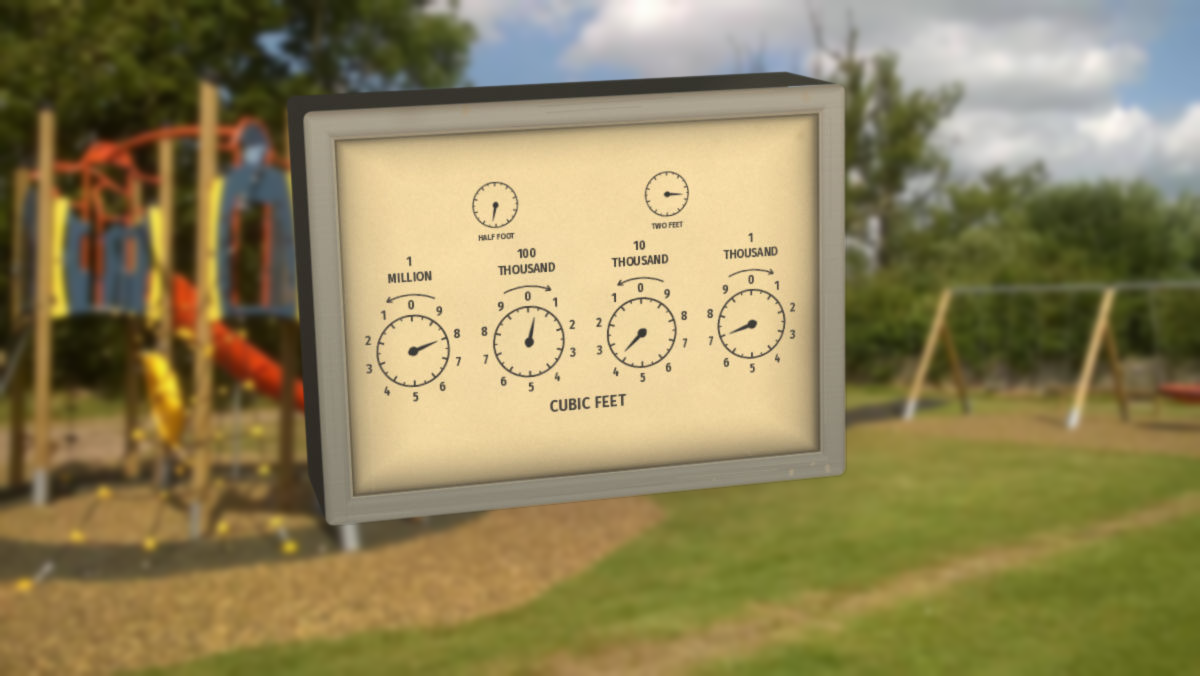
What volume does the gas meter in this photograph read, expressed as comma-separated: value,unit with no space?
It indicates 803700,ft³
